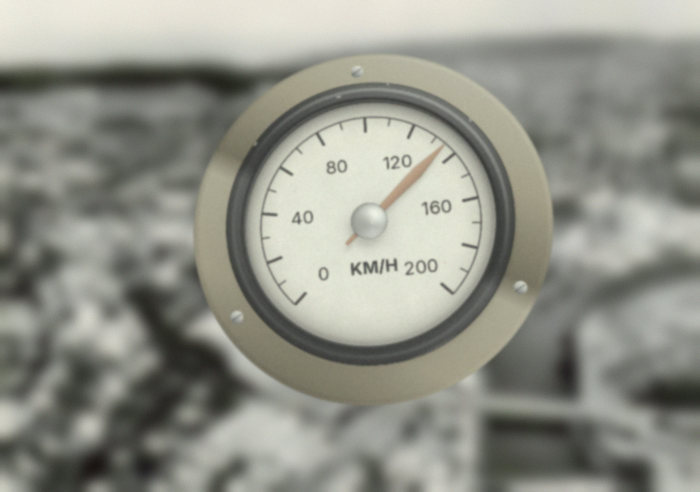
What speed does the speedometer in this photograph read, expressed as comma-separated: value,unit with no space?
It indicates 135,km/h
